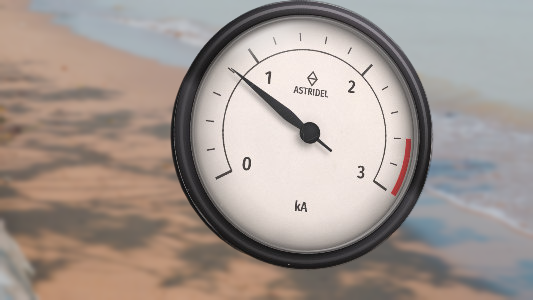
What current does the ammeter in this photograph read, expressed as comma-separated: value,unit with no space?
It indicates 0.8,kA
